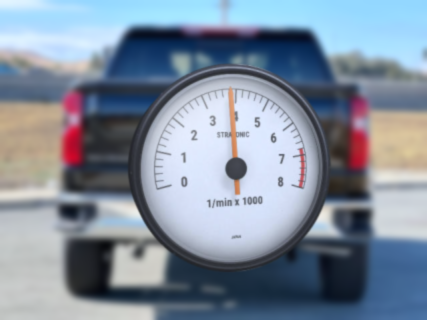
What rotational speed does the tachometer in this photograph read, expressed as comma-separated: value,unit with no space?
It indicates 3800,rpm
